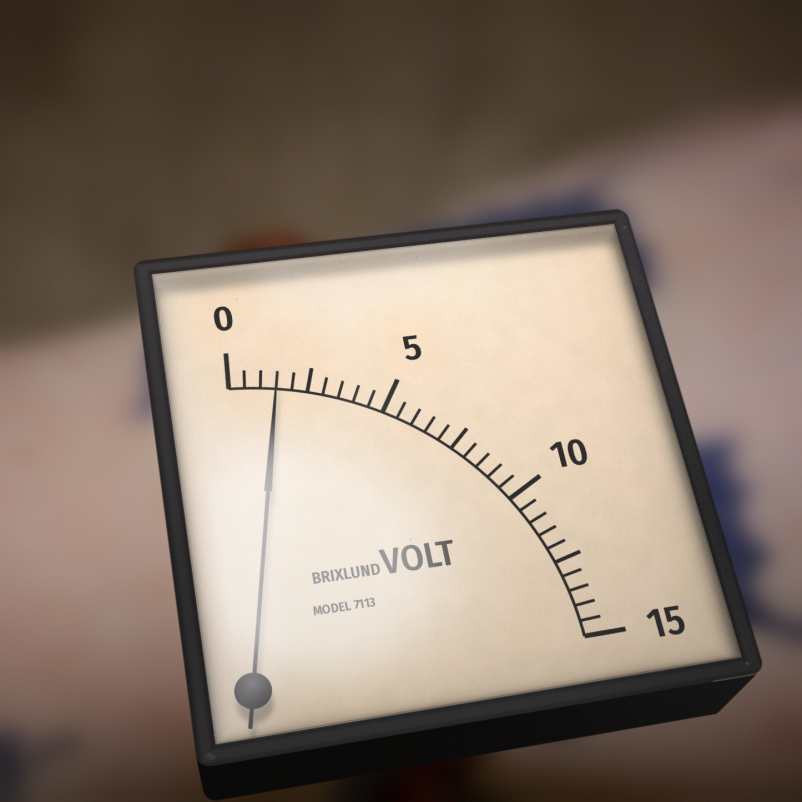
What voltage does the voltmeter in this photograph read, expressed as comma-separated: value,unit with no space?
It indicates 1.5,V
